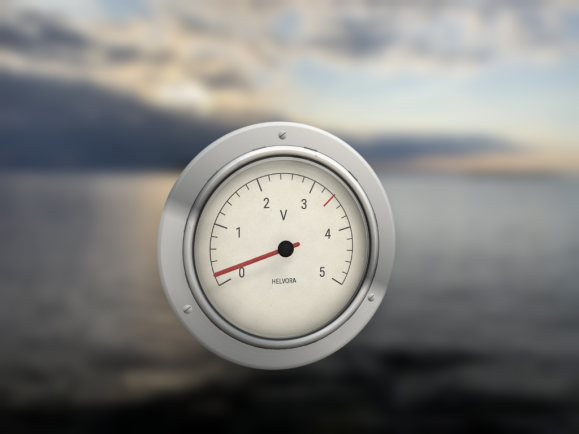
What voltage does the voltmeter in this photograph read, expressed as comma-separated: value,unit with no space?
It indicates 0.2,V
